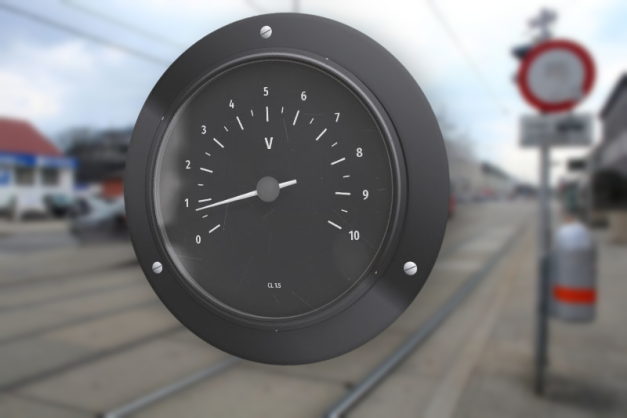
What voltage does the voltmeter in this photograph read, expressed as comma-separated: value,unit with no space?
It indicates 0.75,V
